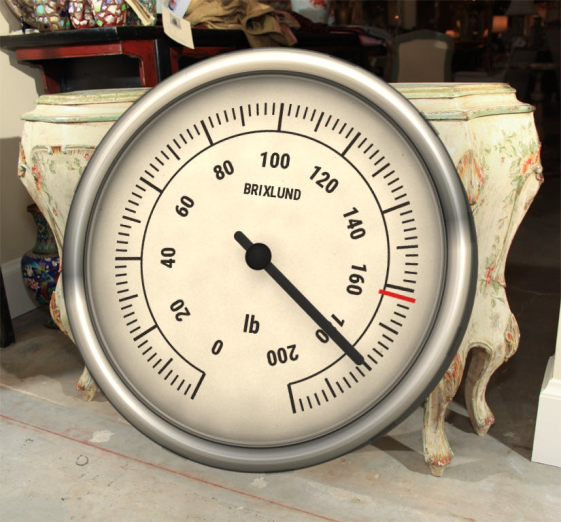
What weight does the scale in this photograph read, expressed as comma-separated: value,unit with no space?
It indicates 180,lb
